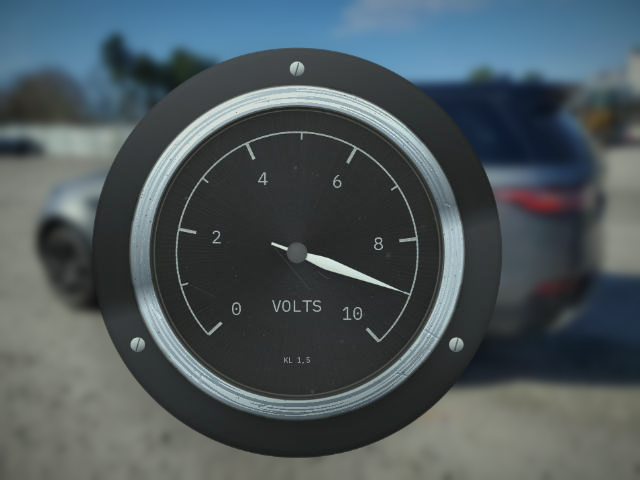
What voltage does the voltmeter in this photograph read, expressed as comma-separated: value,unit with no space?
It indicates 9,V
